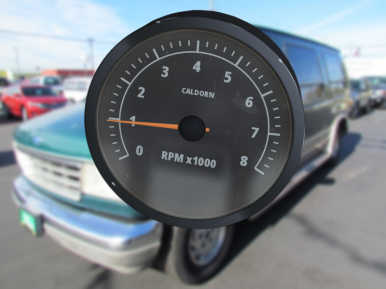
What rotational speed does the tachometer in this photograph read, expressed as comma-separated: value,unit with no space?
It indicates 1000,rpm
